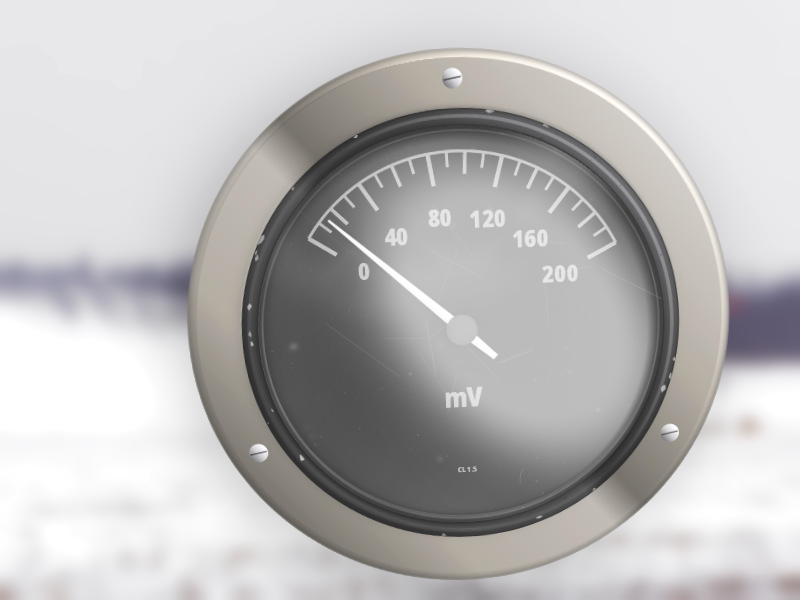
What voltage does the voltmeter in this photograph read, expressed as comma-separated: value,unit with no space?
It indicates 15,mV
